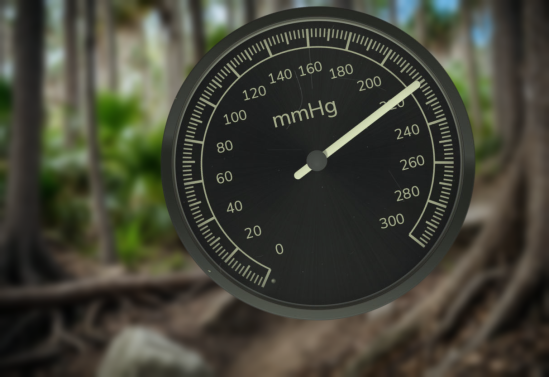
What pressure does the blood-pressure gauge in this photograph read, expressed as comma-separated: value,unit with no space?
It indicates 220,mmHg
